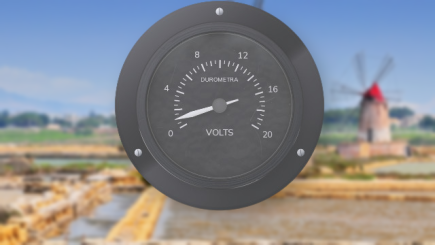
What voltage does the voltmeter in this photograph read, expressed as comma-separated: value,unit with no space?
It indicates 1,V
